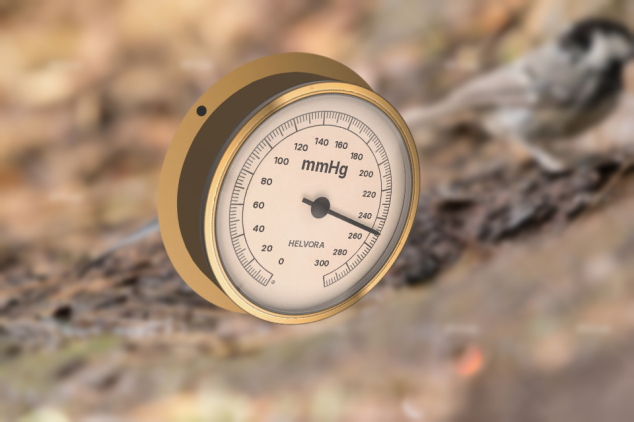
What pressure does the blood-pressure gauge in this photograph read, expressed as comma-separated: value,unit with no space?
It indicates 250,mmHg
